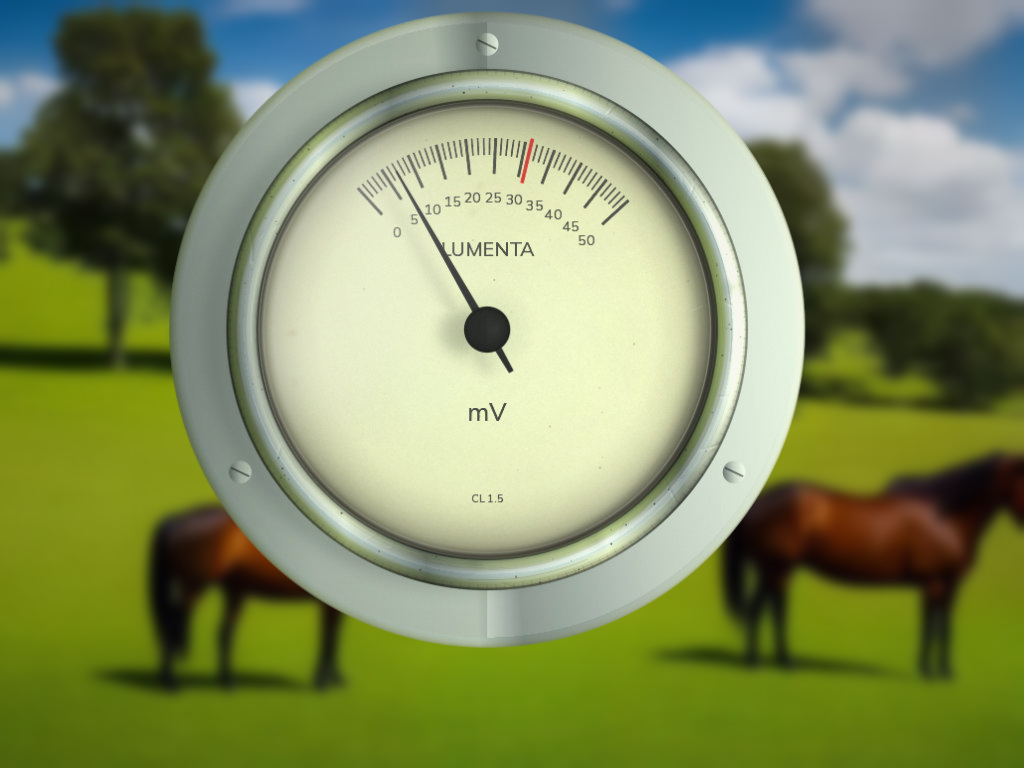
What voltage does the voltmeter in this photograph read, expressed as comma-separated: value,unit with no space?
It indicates 7,mV
